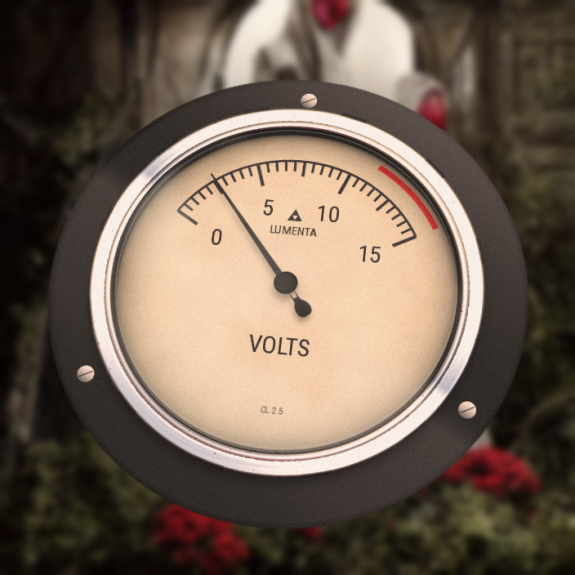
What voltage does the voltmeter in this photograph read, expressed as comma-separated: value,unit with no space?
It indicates 2.5,V
